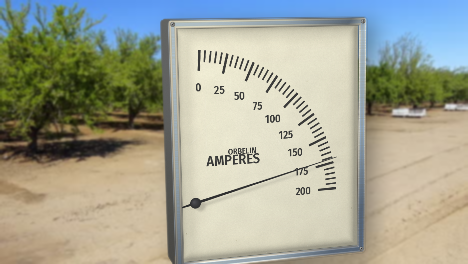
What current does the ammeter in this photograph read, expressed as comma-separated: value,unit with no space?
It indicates 170,A
